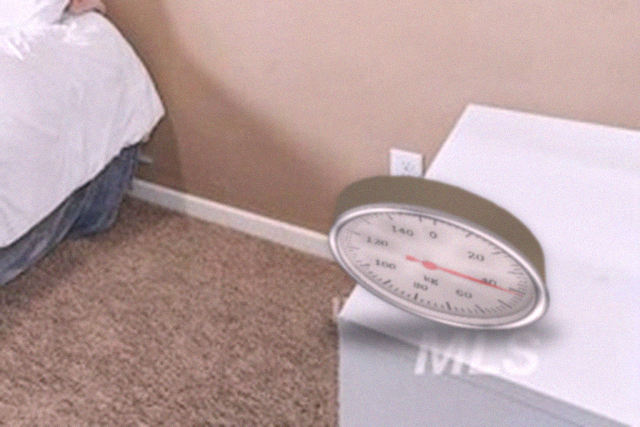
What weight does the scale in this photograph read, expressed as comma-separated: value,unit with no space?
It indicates 40,kg
